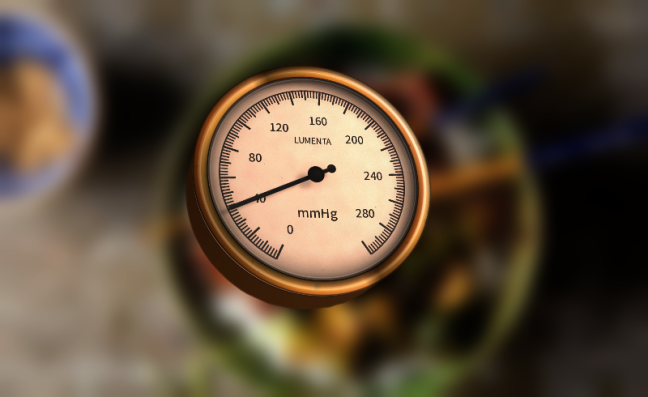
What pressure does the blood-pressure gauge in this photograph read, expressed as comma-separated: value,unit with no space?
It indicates 40,mmHg
